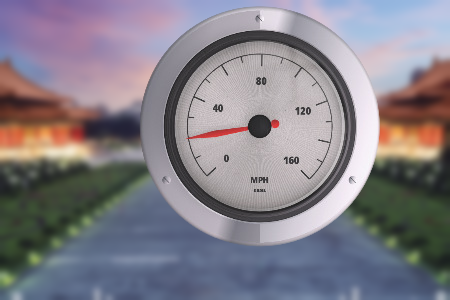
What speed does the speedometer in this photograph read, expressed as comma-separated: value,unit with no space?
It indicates 20,mph
